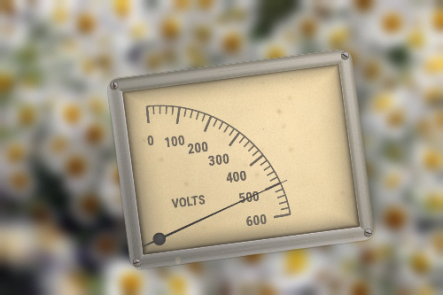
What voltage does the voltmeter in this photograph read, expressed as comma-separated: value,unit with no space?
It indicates 500,V
